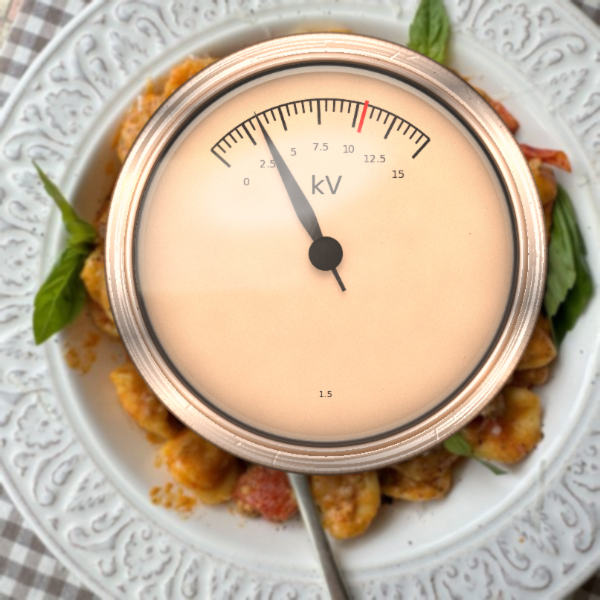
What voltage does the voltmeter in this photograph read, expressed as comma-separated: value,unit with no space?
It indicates 3.5,kV
